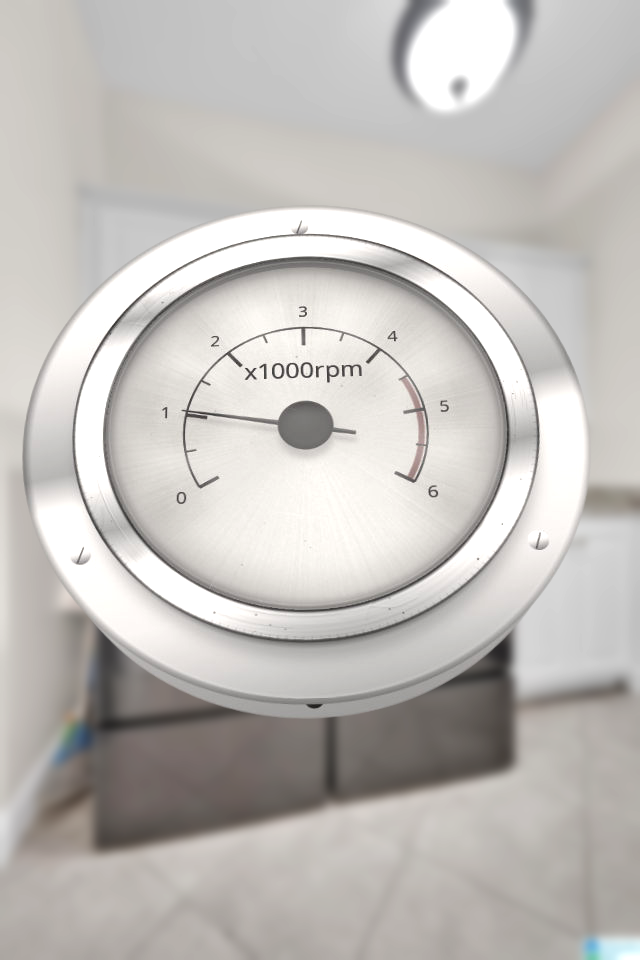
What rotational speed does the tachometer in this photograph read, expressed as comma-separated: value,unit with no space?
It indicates 1000,rpm
